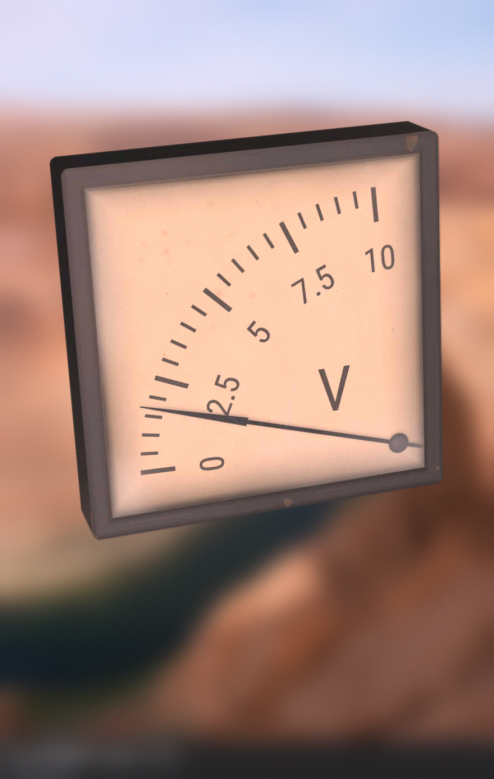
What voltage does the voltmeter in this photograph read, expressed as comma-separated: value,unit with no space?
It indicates 1.75,V
